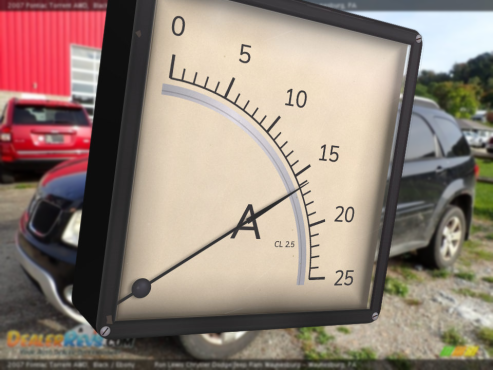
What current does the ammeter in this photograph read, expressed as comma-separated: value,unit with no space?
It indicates 16,A
